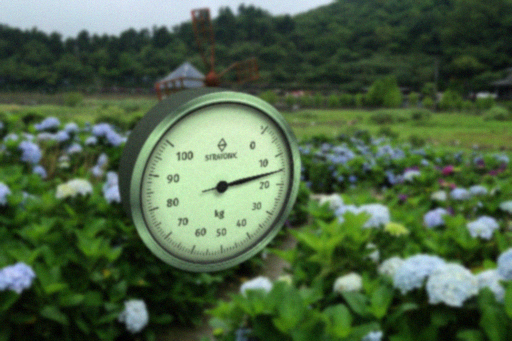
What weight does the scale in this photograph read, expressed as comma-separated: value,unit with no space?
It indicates 15,kg
